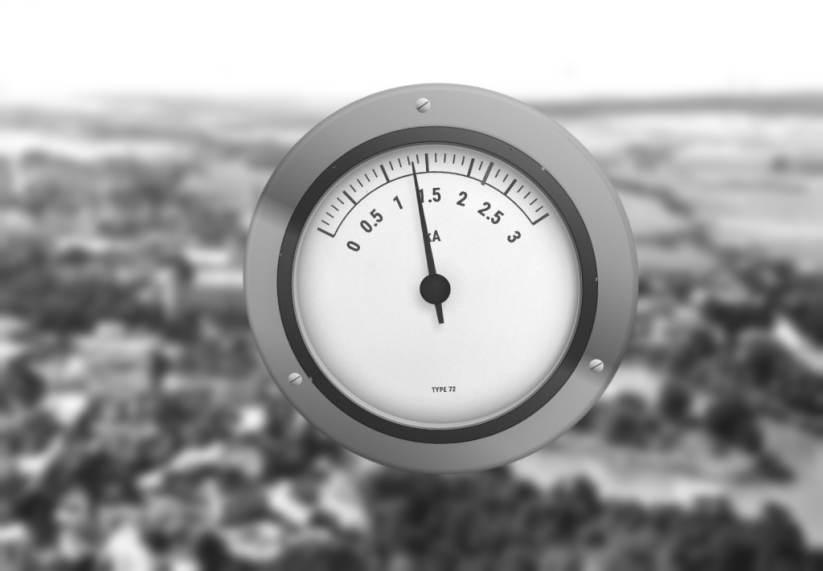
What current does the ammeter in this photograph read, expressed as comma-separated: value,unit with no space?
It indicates 1.35,kA
